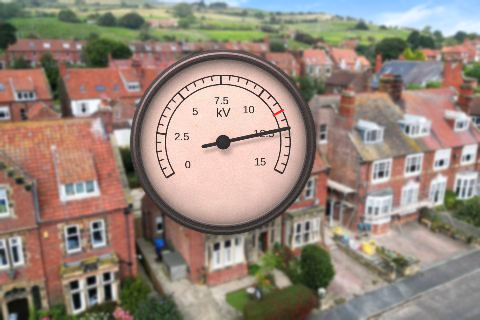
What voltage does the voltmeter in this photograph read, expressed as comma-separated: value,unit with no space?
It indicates 12.5,kV
